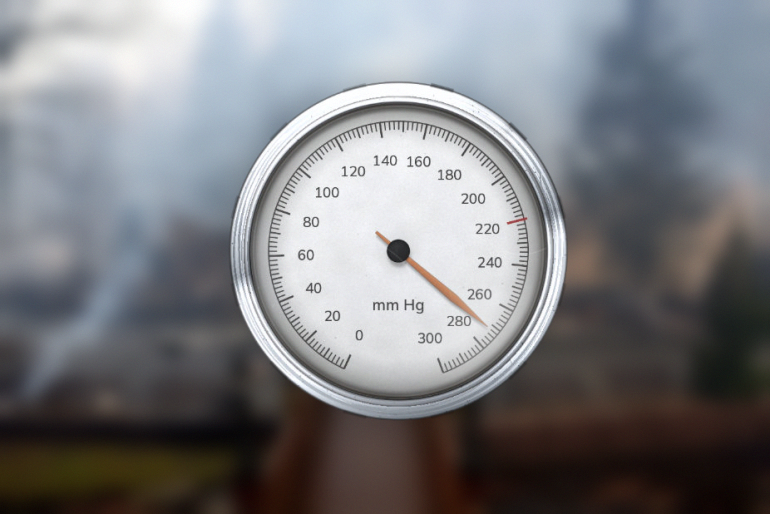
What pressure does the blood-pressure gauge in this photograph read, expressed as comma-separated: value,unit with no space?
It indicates 272,mmHg
